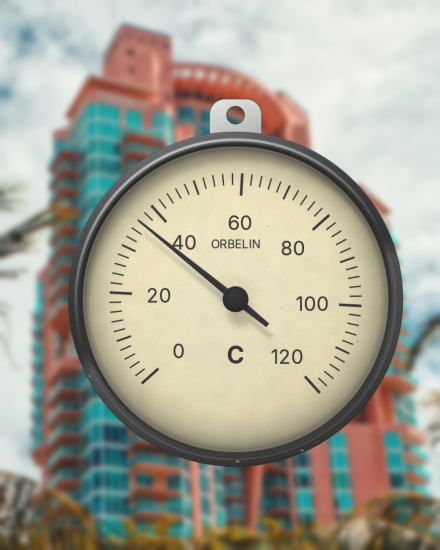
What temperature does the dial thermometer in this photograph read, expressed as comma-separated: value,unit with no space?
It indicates 36,°C
